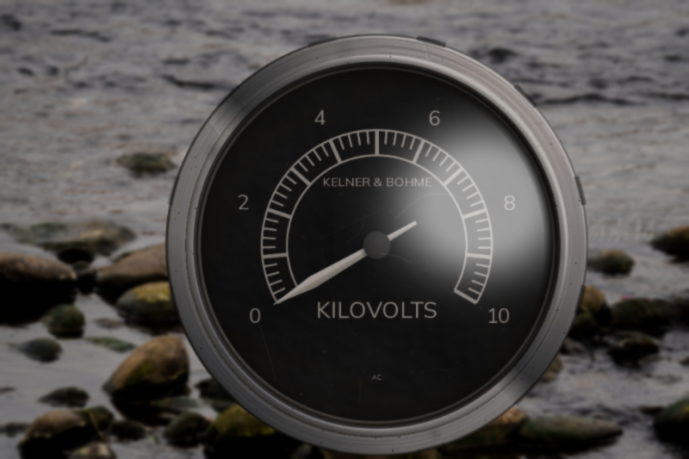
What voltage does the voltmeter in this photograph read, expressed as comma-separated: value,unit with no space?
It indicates 0,kV
